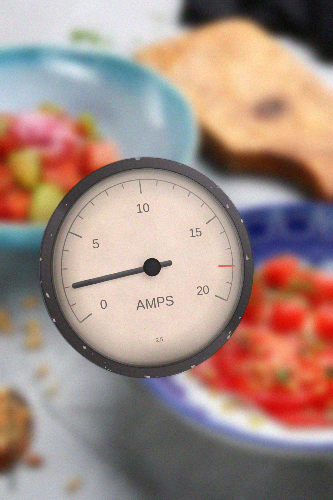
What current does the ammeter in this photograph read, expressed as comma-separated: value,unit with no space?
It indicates 2,A
